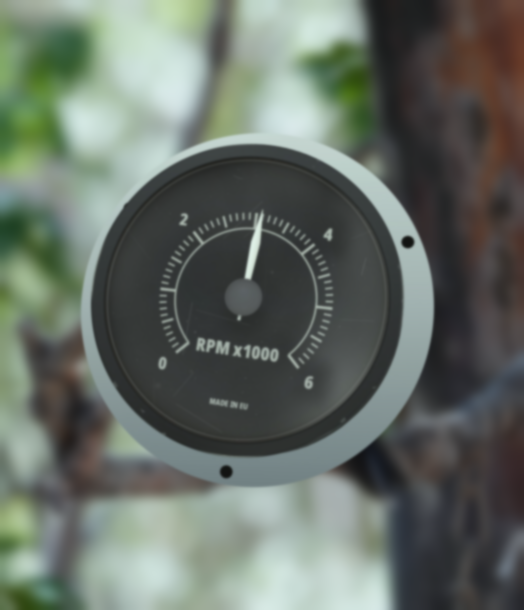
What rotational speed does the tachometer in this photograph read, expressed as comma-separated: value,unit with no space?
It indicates 3100,rpm
